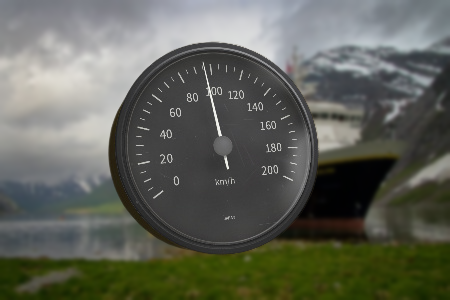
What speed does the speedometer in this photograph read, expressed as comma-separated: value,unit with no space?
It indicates 95,km/h
